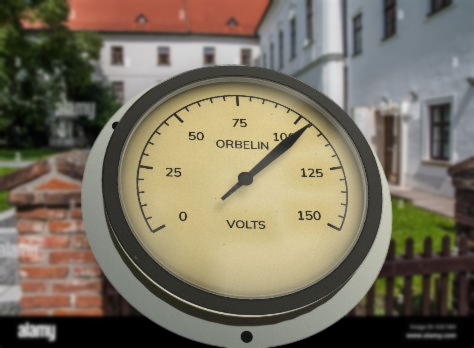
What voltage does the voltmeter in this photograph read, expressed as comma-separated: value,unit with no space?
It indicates 105,V
